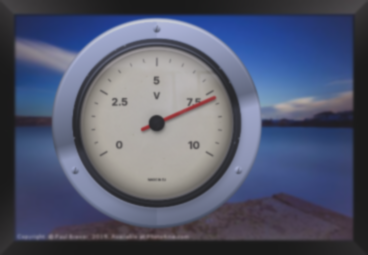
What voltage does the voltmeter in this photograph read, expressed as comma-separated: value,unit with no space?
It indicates 7.75,V
